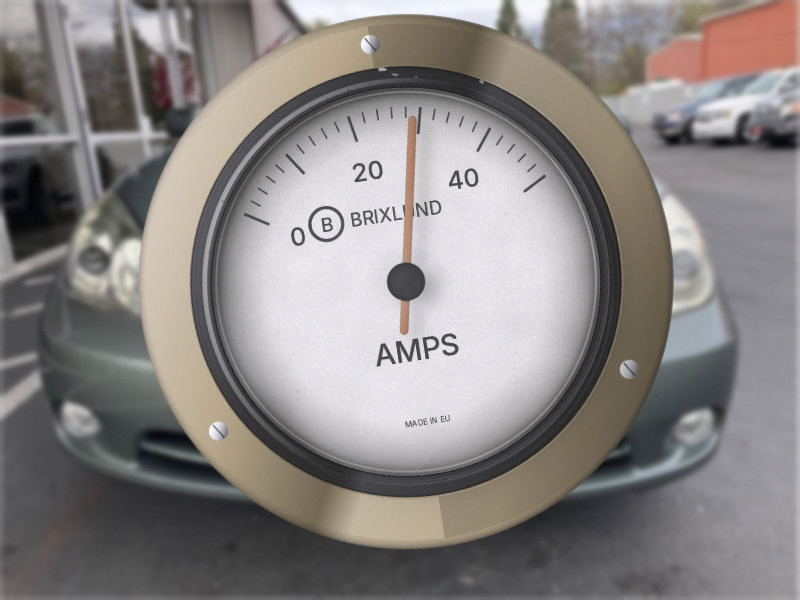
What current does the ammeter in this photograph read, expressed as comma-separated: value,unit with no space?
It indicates 29,A
